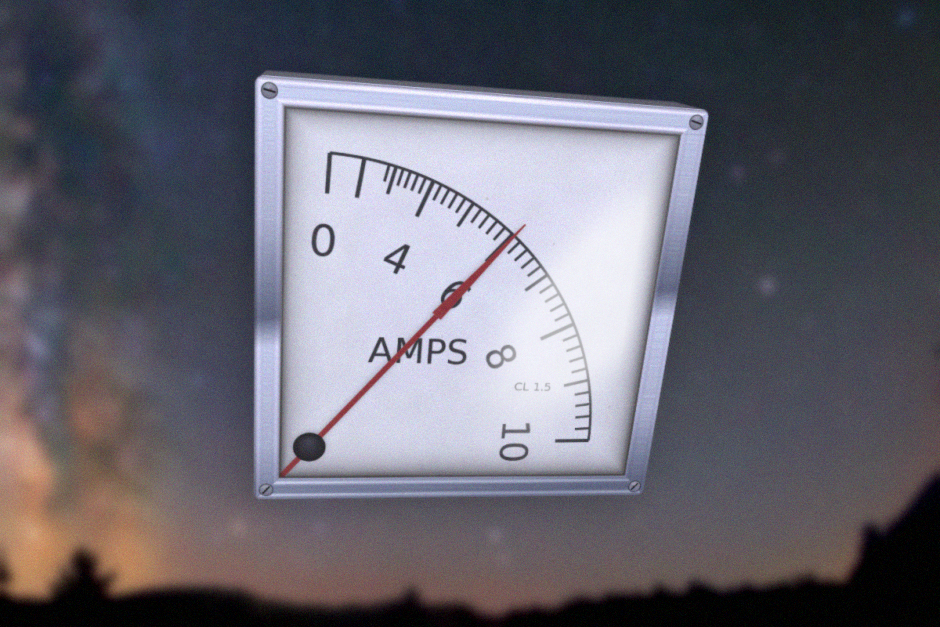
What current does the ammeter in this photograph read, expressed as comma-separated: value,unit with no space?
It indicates 6,A
